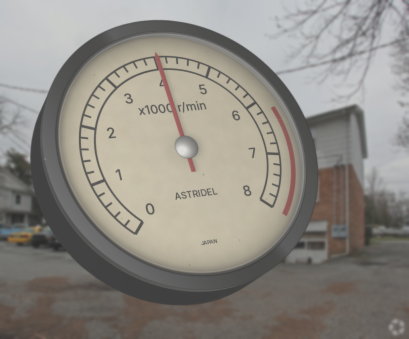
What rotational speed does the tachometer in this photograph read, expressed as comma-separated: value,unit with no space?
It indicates 4000,rpm
